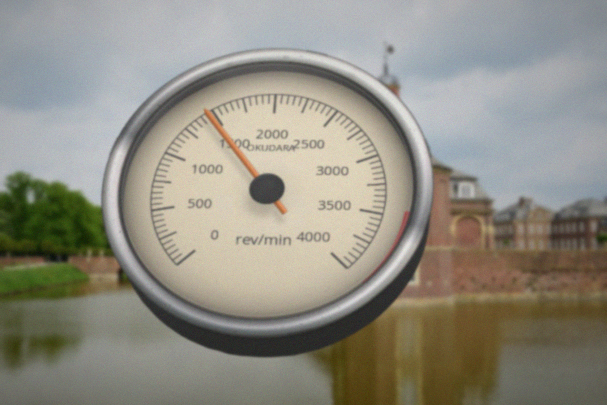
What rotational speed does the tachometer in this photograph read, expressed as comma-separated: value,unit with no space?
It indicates 1450,rpm
